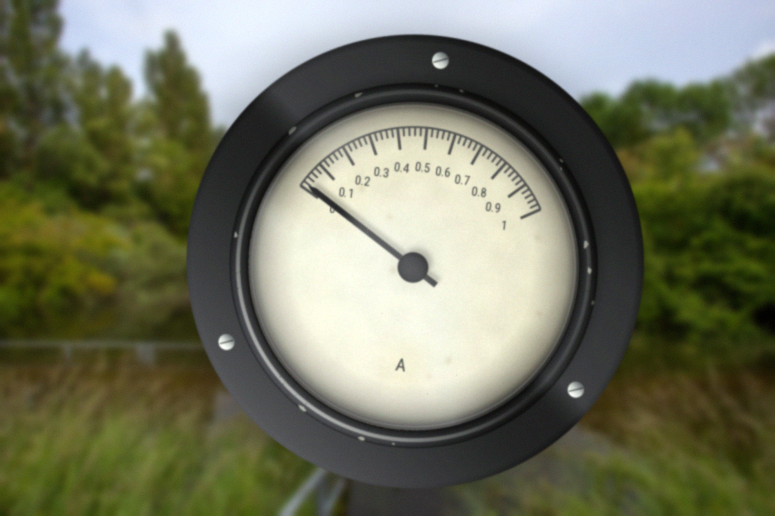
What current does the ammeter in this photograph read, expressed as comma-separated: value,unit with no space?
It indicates 0.02,A
